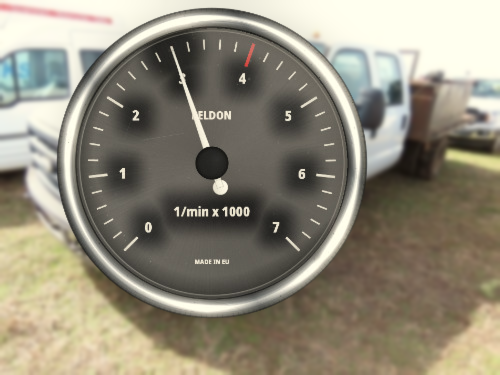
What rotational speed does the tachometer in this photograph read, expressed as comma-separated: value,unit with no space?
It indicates 3000,rpm
